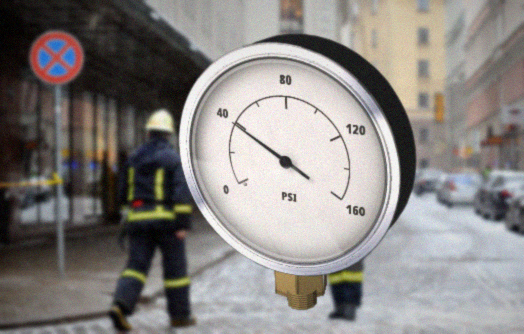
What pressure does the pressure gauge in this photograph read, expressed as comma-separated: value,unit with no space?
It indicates 40,psi
